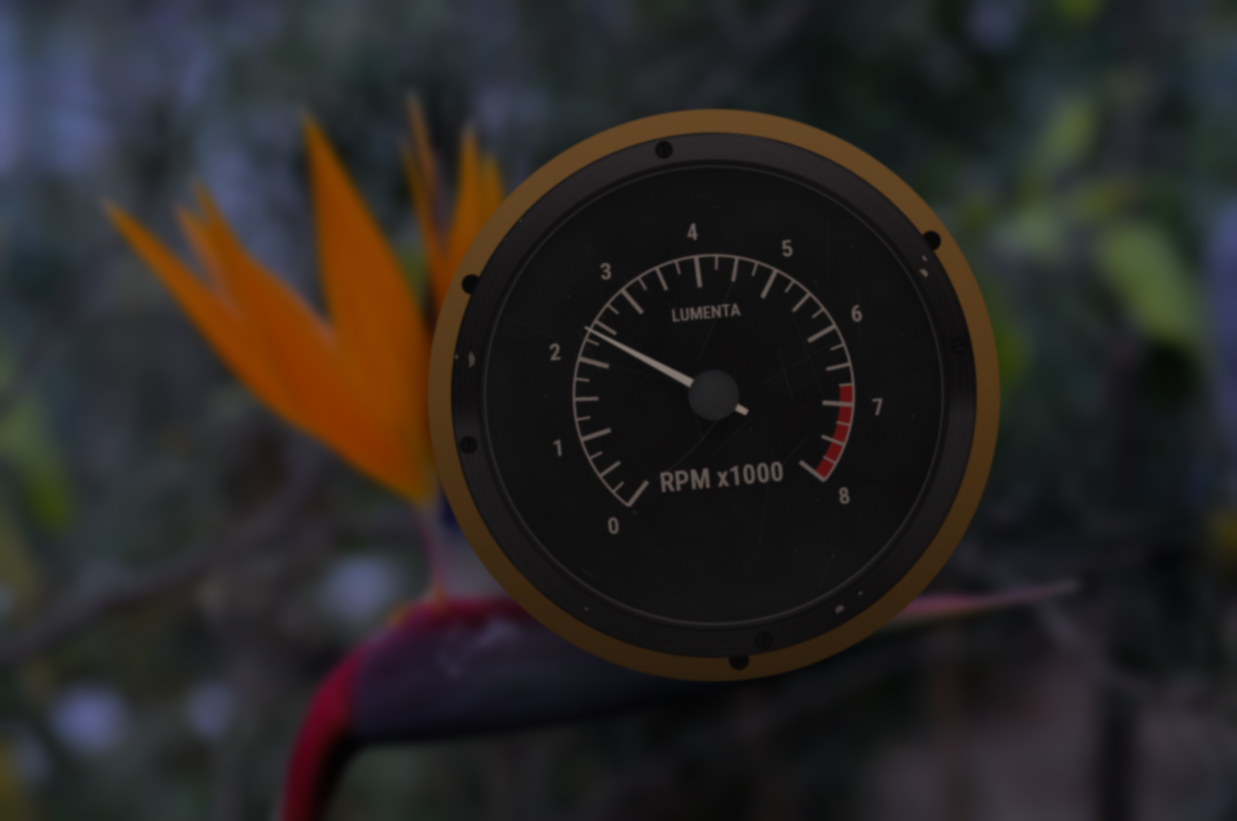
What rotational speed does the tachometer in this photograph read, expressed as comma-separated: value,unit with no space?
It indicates 2375,rpm
